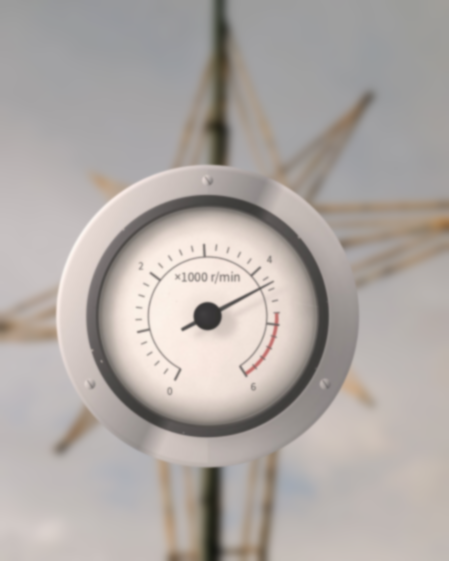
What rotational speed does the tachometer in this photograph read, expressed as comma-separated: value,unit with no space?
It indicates 4300,rpm
